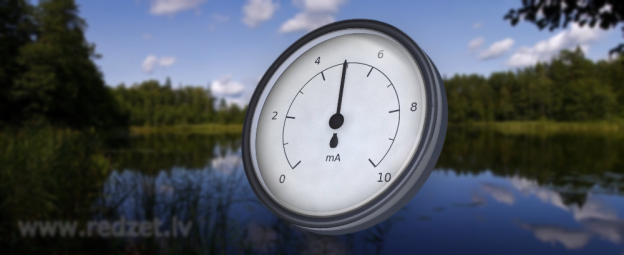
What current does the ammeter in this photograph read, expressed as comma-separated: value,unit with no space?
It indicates 5,mA
